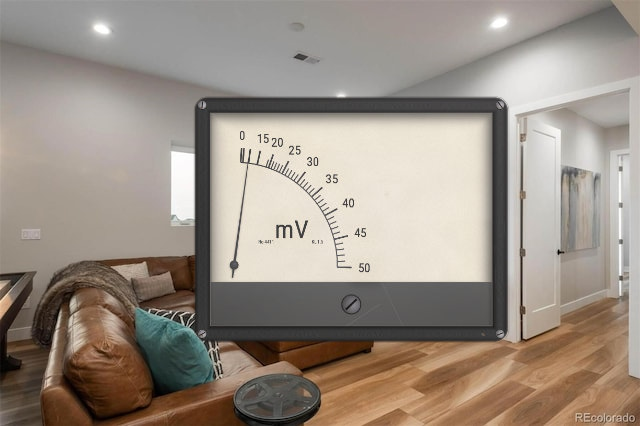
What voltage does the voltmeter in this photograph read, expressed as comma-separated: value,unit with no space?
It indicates 10,mV
